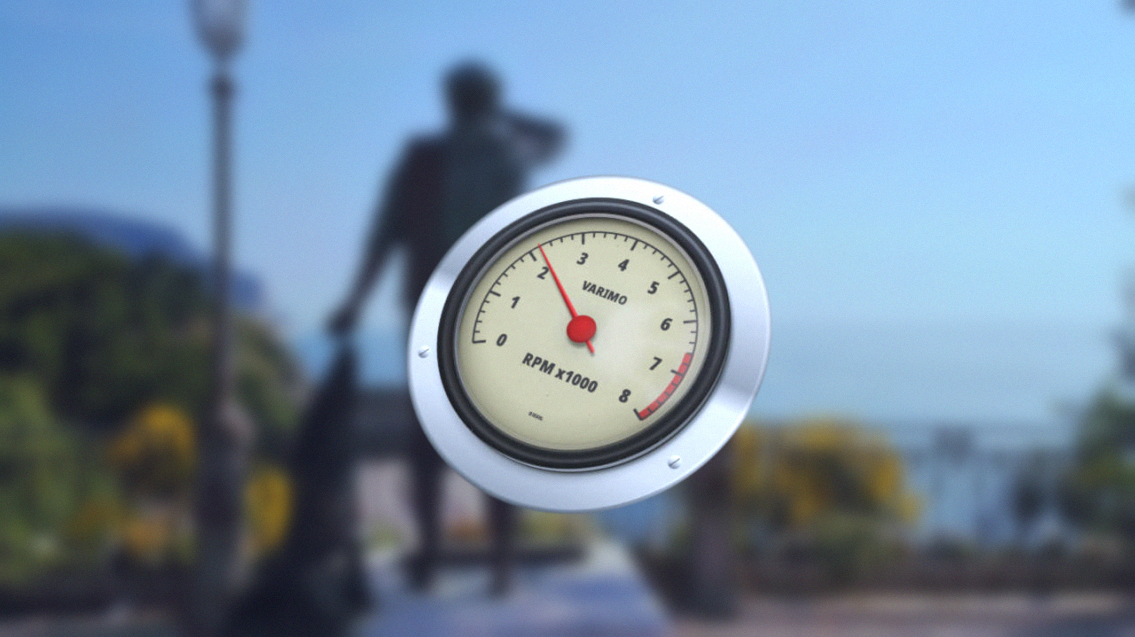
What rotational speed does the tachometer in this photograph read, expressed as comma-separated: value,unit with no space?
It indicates 2200,rpm
